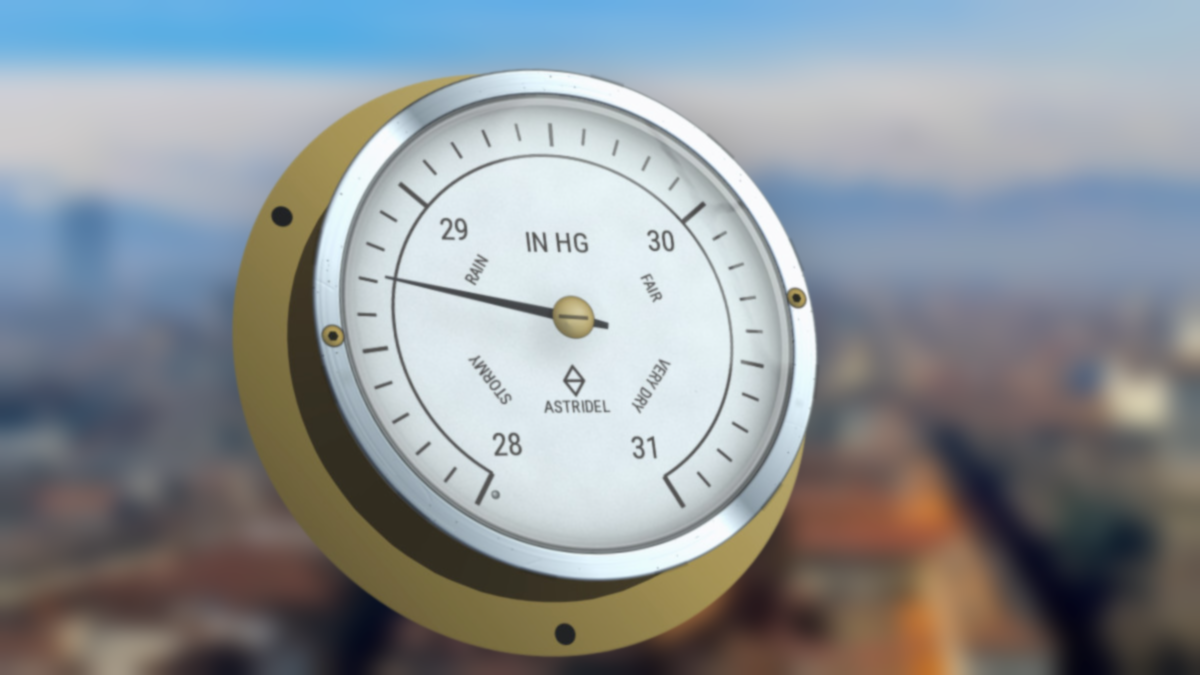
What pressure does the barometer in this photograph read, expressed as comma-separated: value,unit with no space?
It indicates 28.7,inHg
